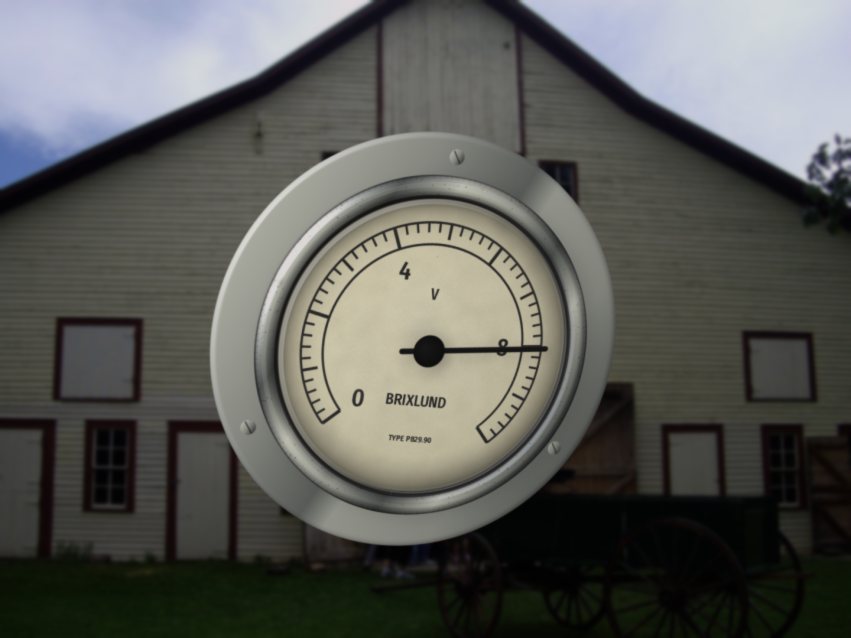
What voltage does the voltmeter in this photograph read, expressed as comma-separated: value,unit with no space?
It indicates 8,V
